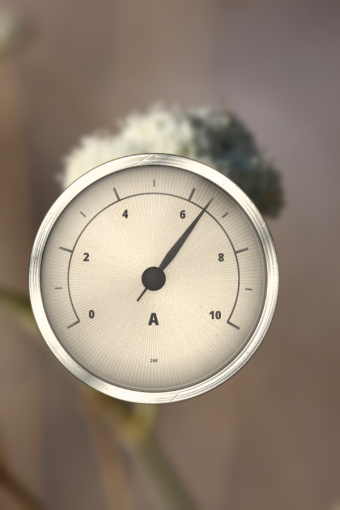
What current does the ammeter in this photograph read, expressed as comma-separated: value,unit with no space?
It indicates 6.5,A
